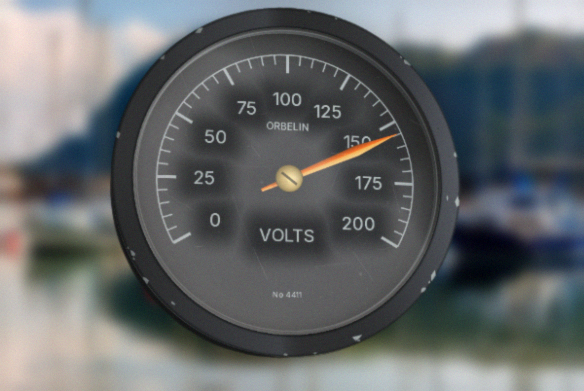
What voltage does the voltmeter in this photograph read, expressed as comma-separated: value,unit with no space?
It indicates 155,V
